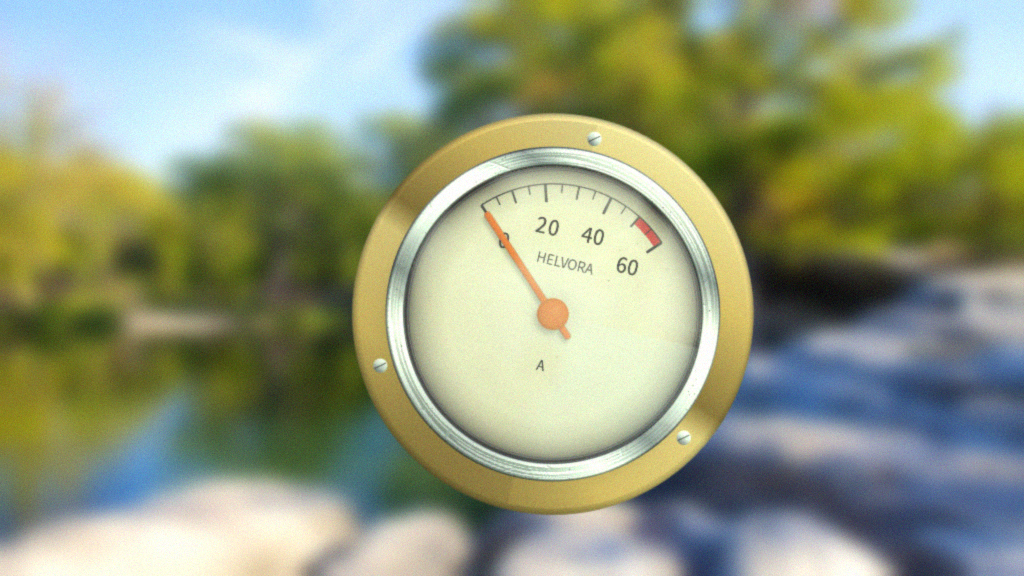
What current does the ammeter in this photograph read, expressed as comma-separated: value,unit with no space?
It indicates 0,A
